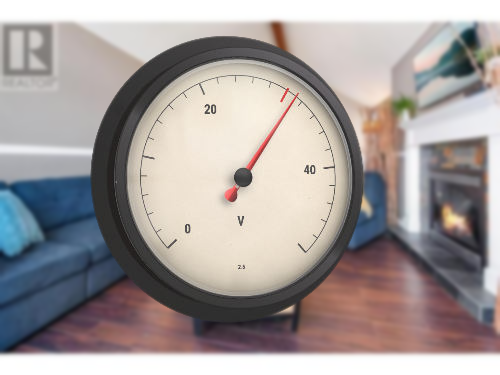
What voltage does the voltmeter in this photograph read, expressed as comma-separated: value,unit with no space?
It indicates 31,V
